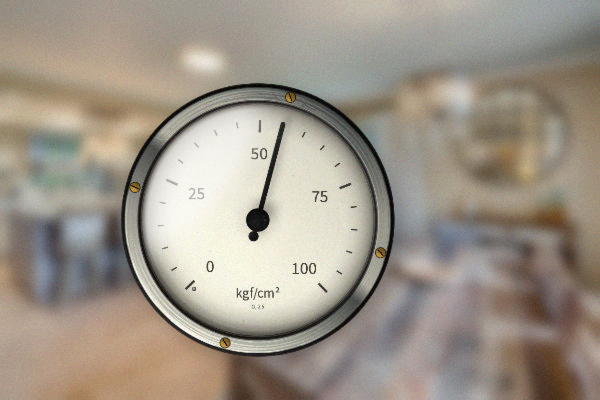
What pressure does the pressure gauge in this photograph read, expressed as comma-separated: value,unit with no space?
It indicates 55,kg/cm²
